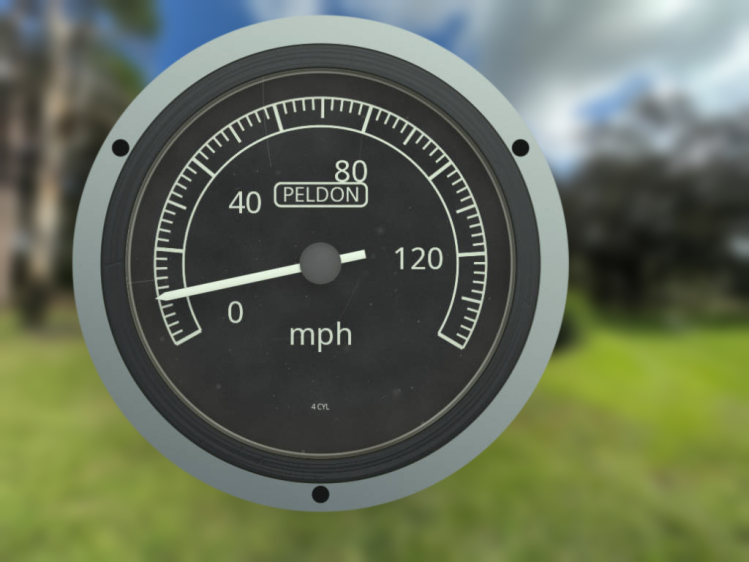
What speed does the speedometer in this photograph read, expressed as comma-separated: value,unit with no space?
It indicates 10,mph
